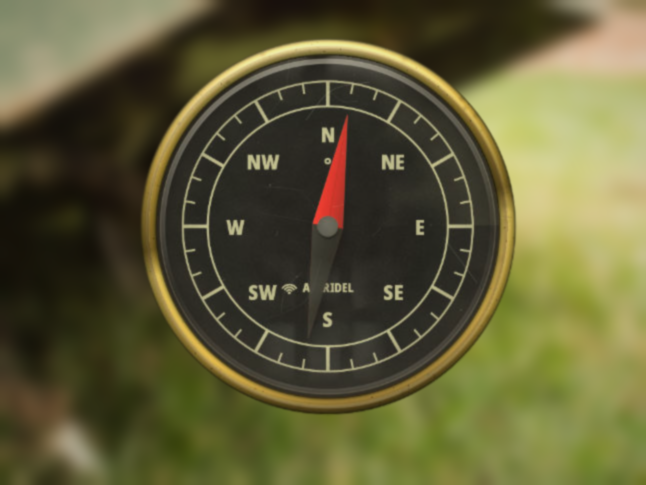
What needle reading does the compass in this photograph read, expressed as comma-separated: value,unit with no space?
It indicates 10,°
